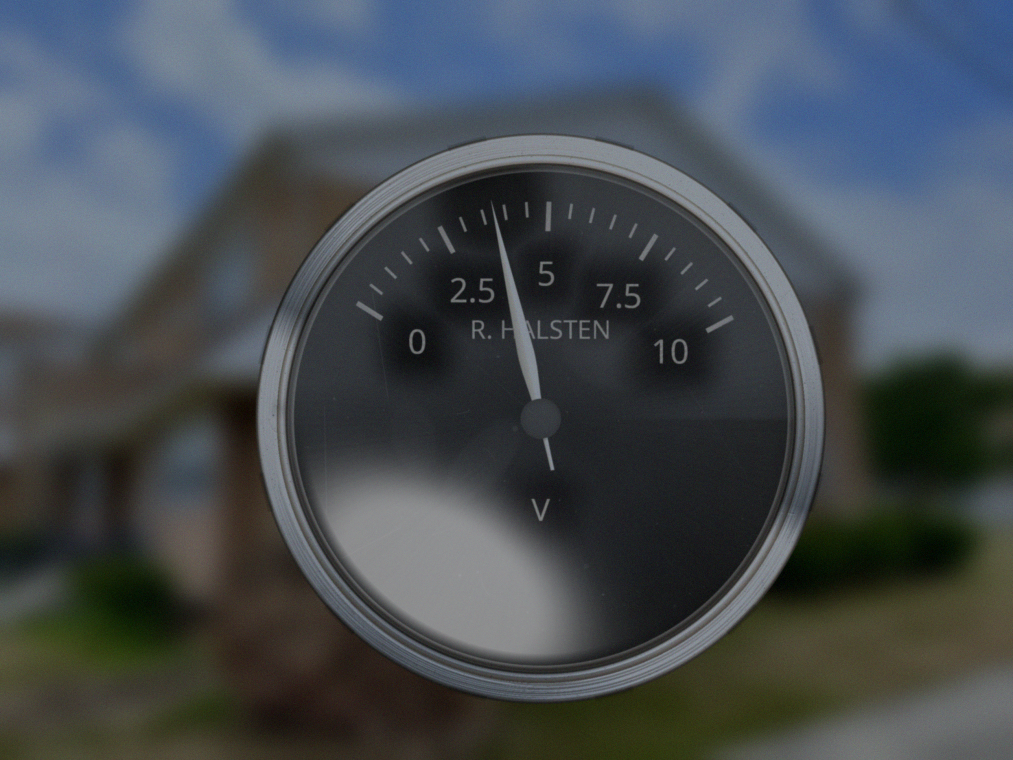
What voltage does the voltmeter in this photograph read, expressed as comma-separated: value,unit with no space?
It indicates 3.75,V
